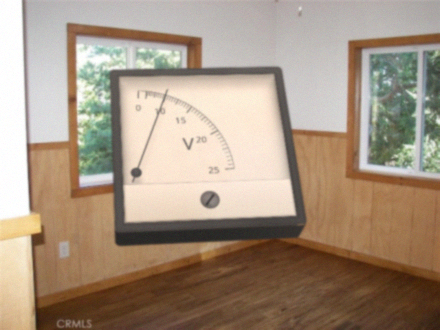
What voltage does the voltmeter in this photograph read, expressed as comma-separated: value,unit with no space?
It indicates 10,V
